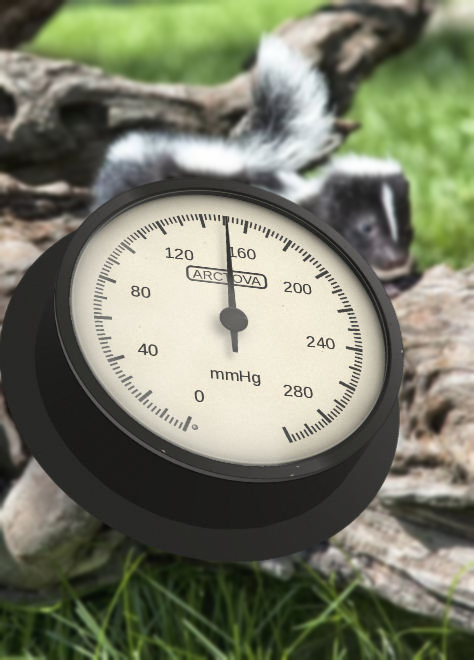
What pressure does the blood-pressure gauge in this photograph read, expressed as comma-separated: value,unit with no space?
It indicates 150,mmHg
